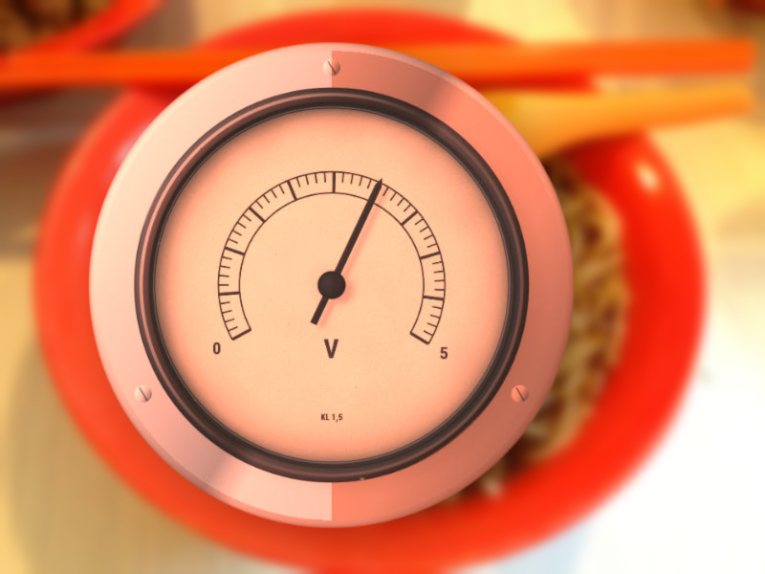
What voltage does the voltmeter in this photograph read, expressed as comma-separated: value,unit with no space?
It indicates 3,V
